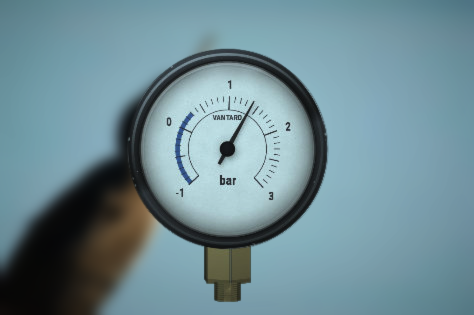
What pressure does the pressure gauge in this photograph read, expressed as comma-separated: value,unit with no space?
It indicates 1.4,bar
